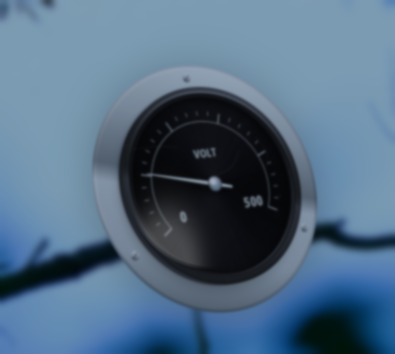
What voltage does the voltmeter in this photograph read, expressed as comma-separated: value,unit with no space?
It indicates 100,V
